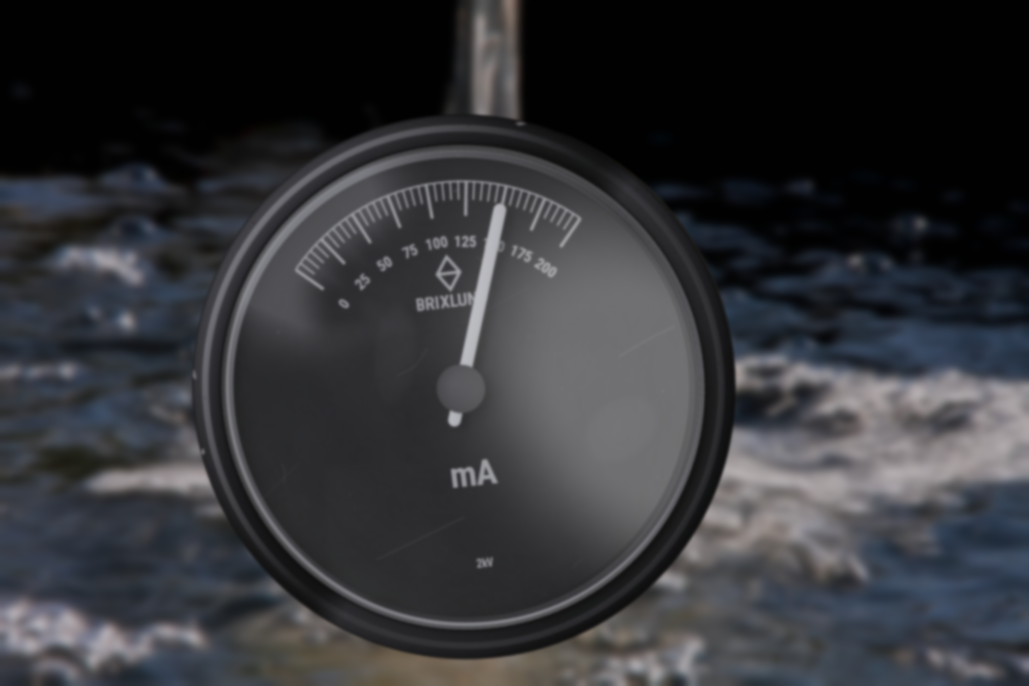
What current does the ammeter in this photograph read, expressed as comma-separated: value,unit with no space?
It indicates 150,mA
